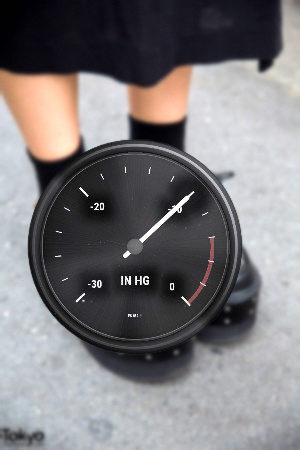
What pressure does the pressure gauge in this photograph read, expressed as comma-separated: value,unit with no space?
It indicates -10,inHg
